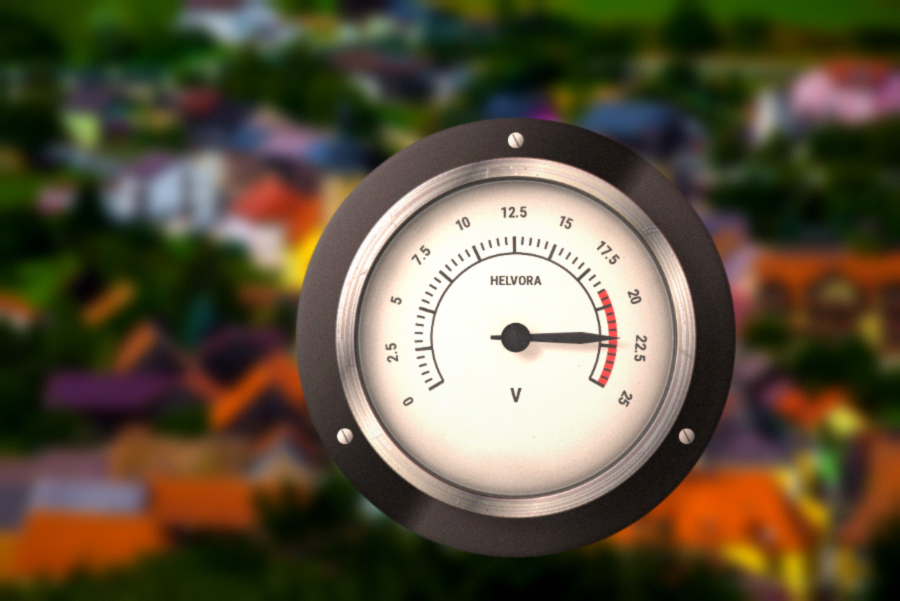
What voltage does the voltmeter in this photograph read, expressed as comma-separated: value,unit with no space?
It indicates 22,V
